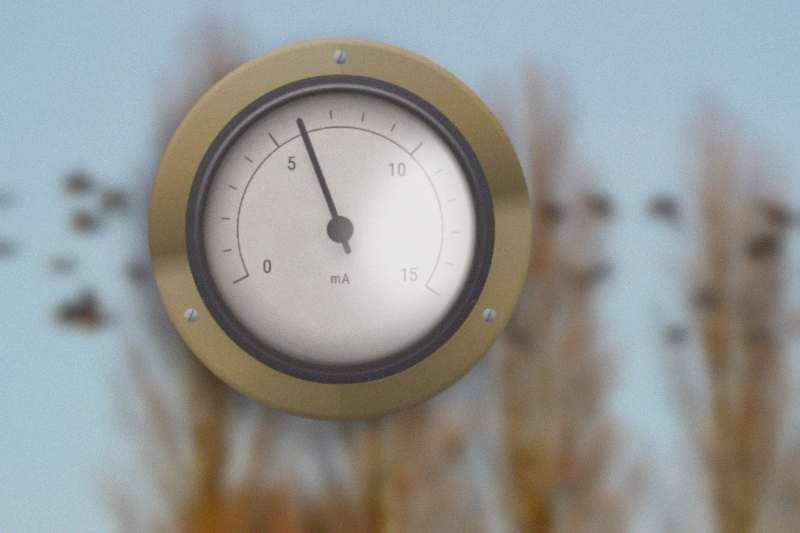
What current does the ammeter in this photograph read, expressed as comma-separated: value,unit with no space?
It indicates 6,mA
